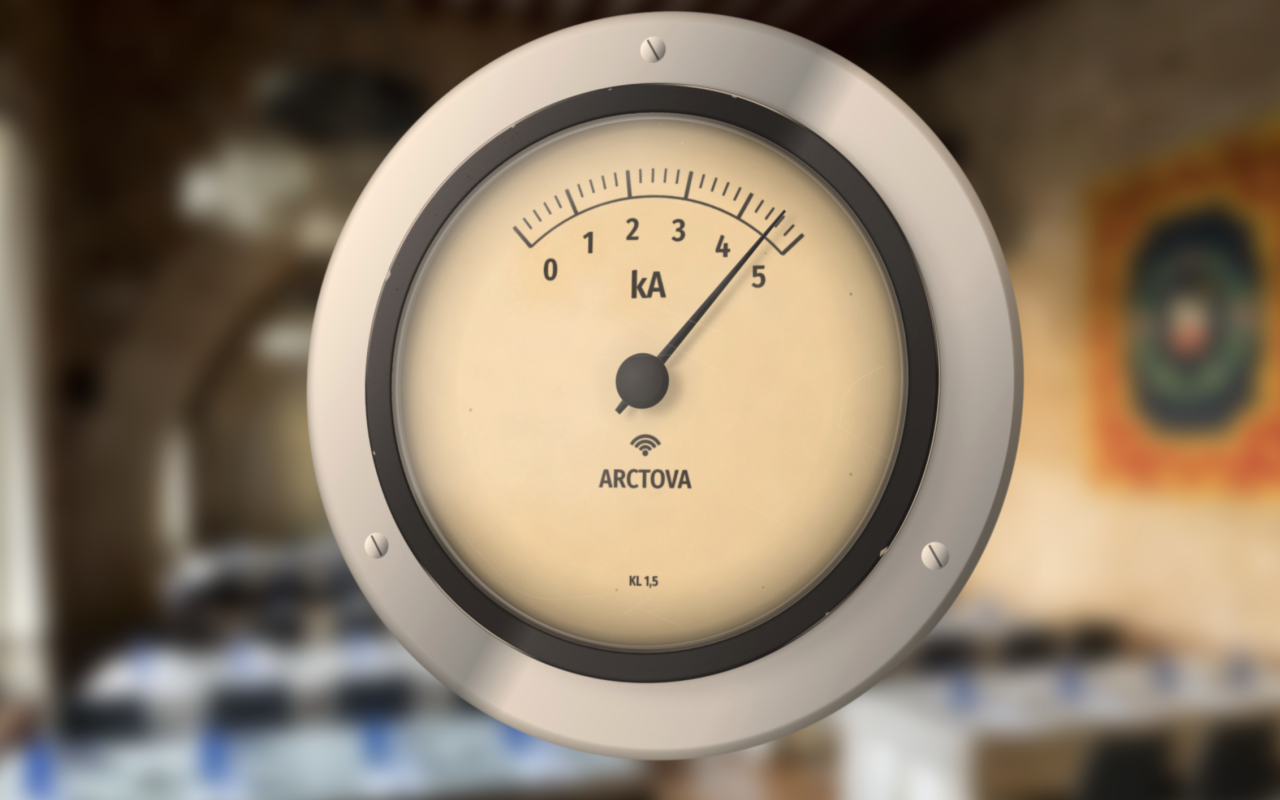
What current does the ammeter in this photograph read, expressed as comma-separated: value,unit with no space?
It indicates 4.6,kA
